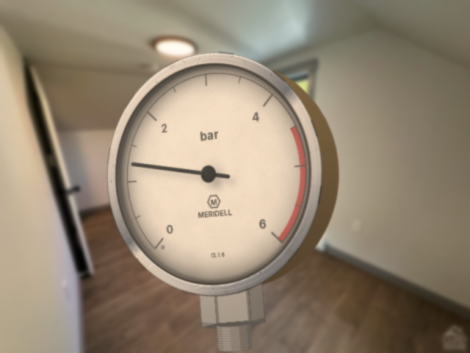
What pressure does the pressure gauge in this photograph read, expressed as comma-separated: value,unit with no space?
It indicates 1.25,bar
